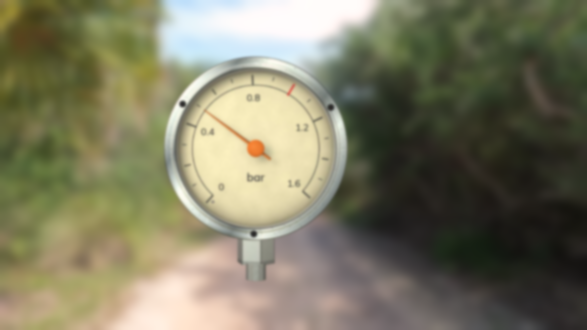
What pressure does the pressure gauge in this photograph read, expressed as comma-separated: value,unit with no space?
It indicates 0.5,bar
